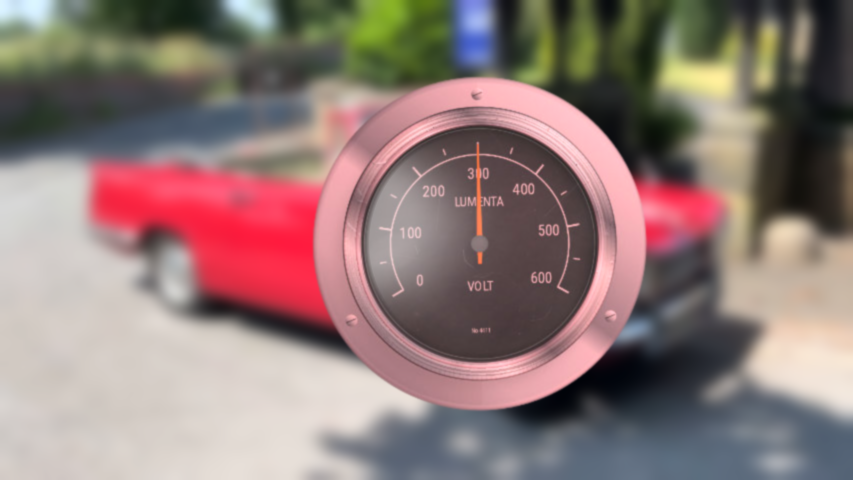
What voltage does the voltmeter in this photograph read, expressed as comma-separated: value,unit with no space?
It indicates 300,V
